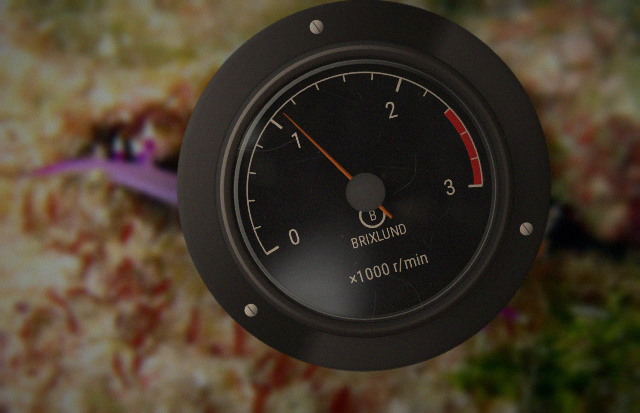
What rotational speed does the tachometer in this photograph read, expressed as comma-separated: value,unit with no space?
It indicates 1100,rpm
